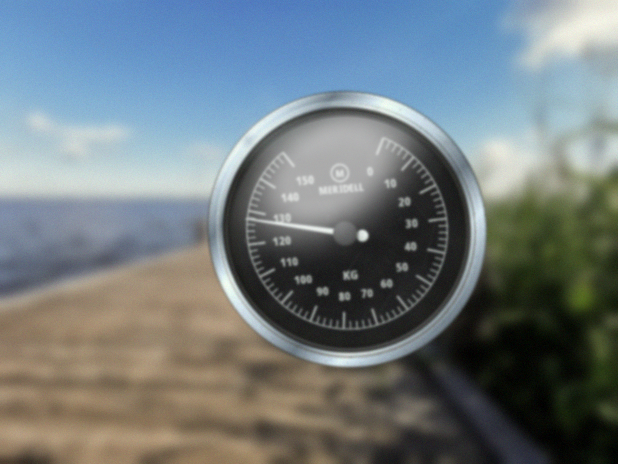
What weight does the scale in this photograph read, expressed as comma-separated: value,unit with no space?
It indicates 128,kg
